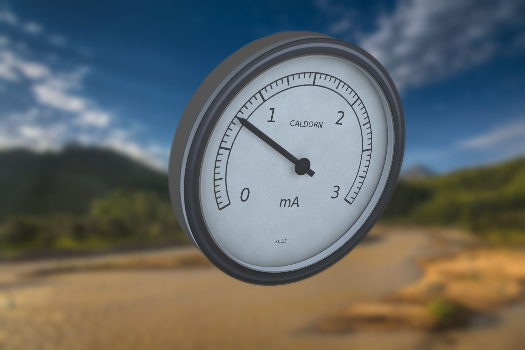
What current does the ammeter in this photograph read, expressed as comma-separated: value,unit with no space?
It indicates 0.75,mA
